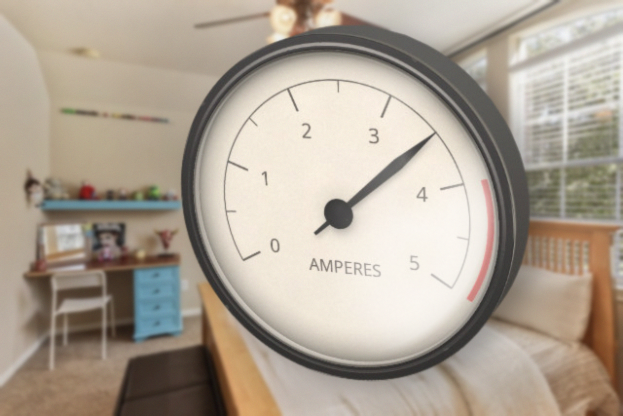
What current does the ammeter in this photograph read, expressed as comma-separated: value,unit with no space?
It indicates 3.5,A
